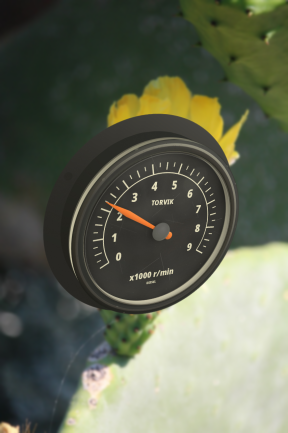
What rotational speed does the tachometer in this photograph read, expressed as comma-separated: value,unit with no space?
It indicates 2250,rpm
